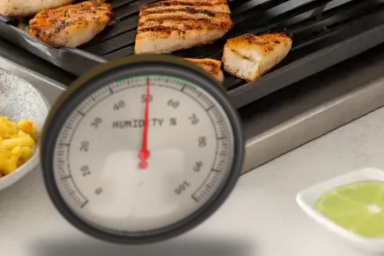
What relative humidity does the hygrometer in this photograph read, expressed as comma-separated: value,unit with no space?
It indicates 50,%
